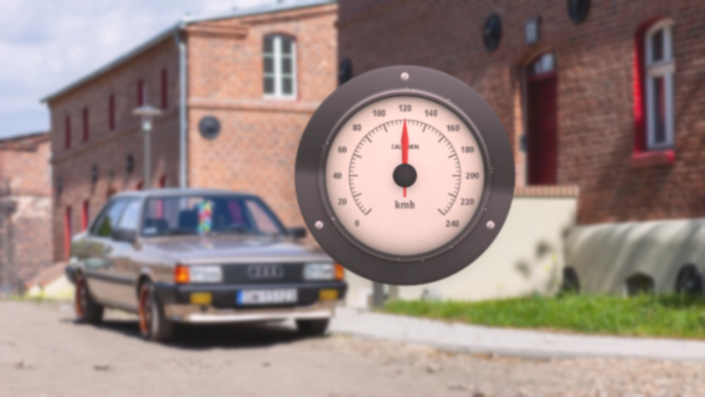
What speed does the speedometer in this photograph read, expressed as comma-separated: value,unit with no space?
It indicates 120,km/h
